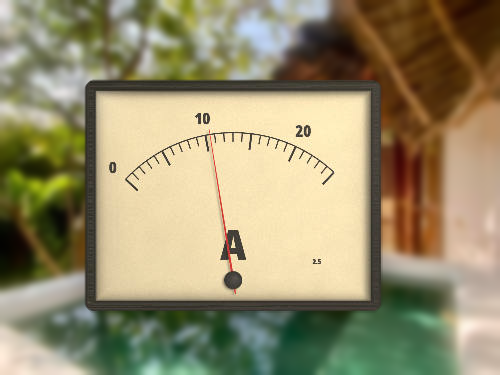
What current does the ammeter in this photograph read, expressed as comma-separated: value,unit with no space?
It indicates 10.5,A
